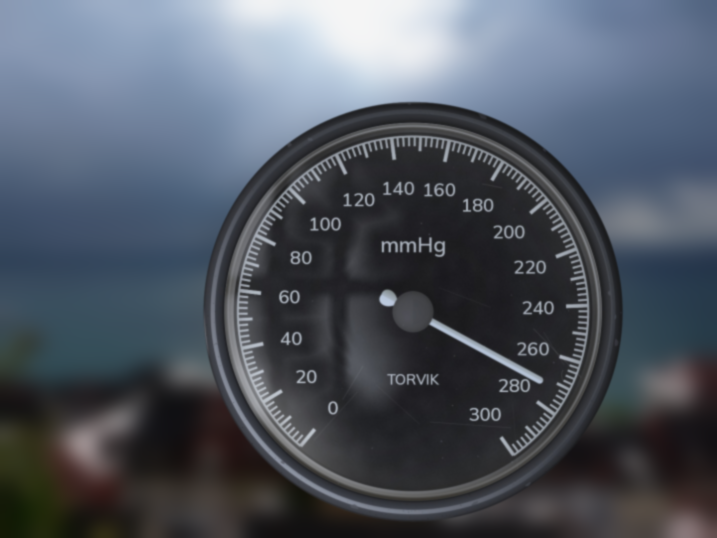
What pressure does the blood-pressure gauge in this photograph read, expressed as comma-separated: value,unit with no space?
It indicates 272,mmHg
